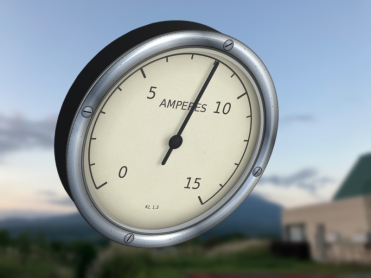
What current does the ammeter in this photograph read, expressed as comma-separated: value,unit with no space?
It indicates 8,A
